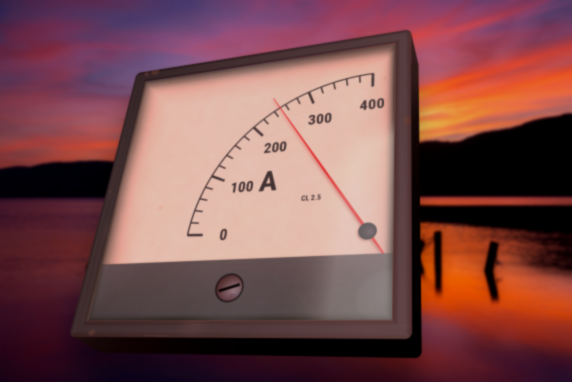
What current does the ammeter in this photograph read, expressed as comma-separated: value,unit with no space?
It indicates 250,A
